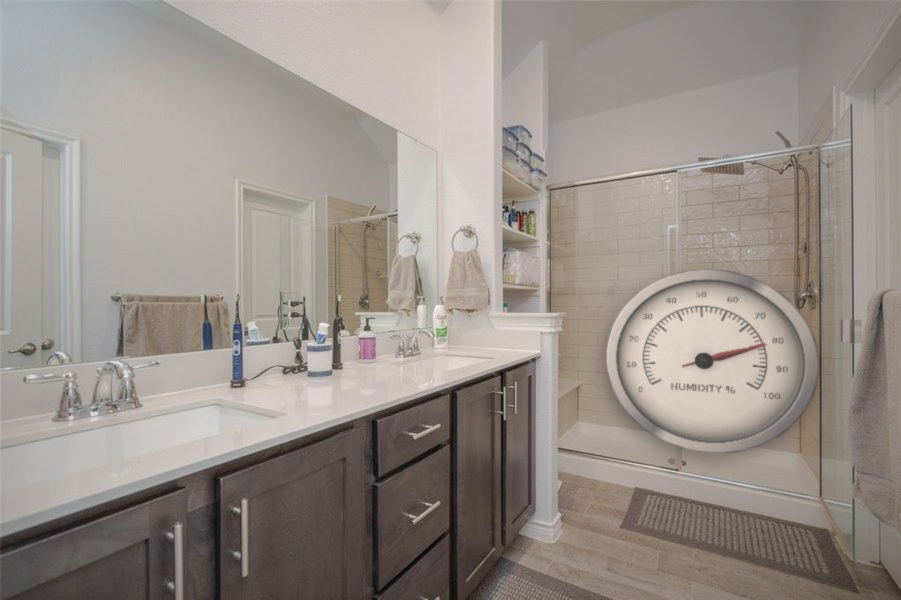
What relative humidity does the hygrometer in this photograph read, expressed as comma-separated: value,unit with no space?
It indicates 80,%
